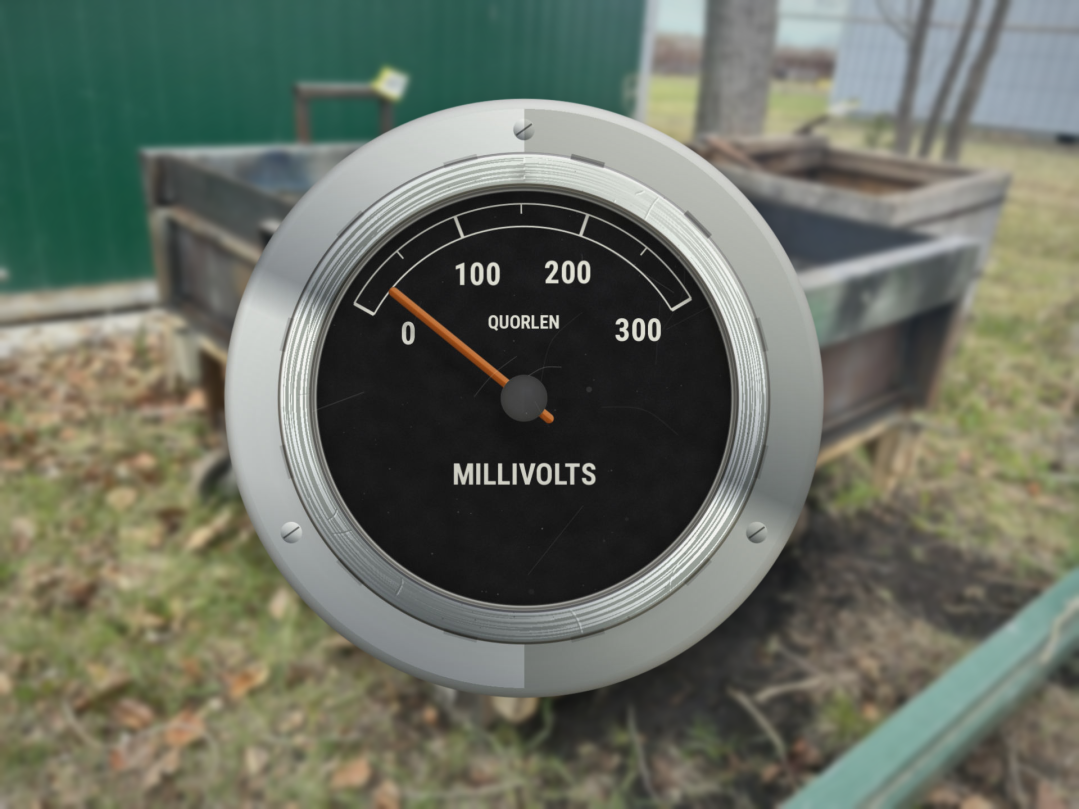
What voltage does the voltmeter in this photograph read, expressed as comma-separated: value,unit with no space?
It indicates 25,mV
